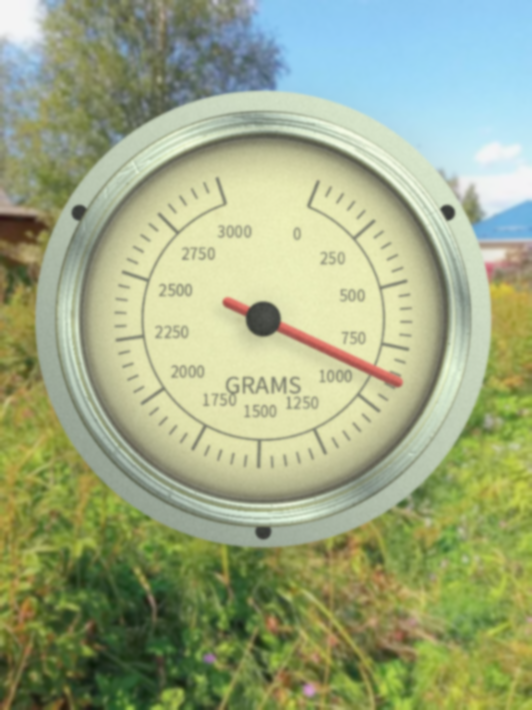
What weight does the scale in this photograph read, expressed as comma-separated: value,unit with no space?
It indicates 875,g
